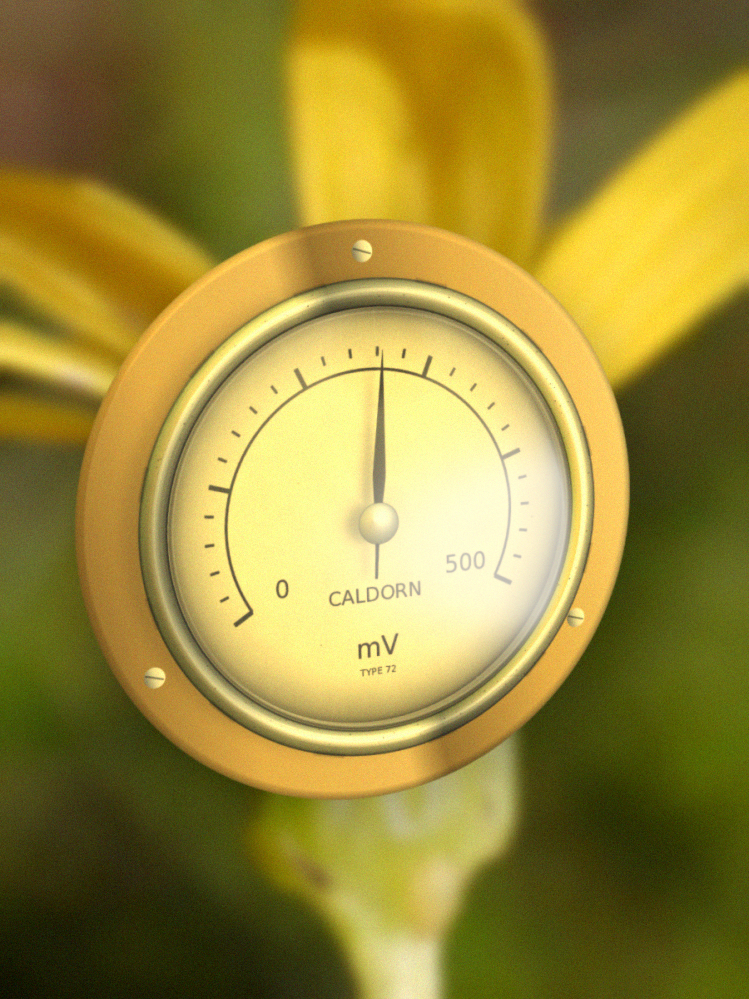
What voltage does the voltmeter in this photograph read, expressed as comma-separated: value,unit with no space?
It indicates 260,mV
